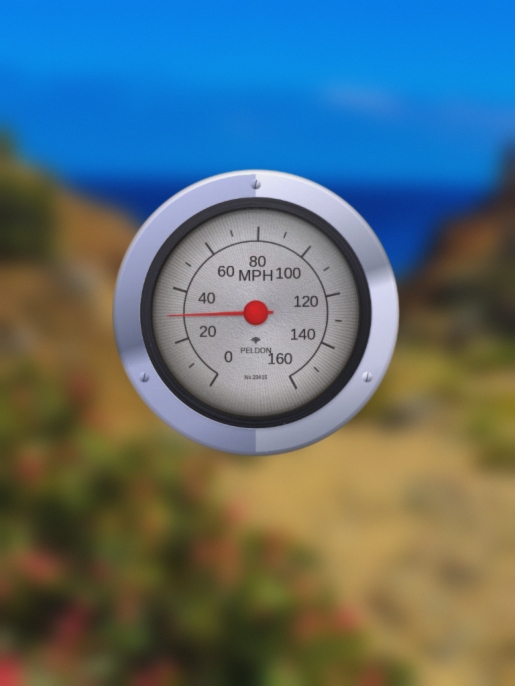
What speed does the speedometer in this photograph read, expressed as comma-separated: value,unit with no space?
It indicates 30,mph
